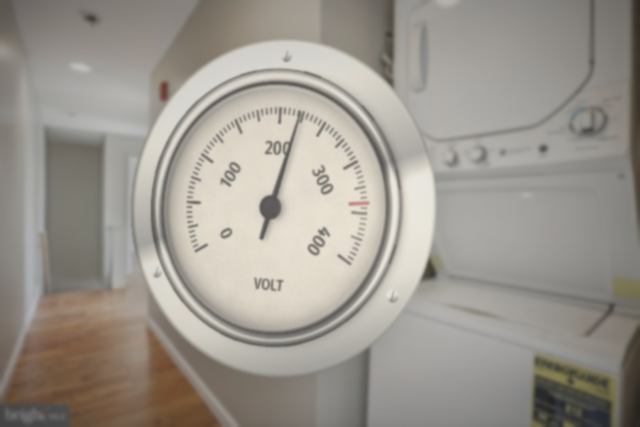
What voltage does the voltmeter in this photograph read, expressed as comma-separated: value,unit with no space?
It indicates 225,V
